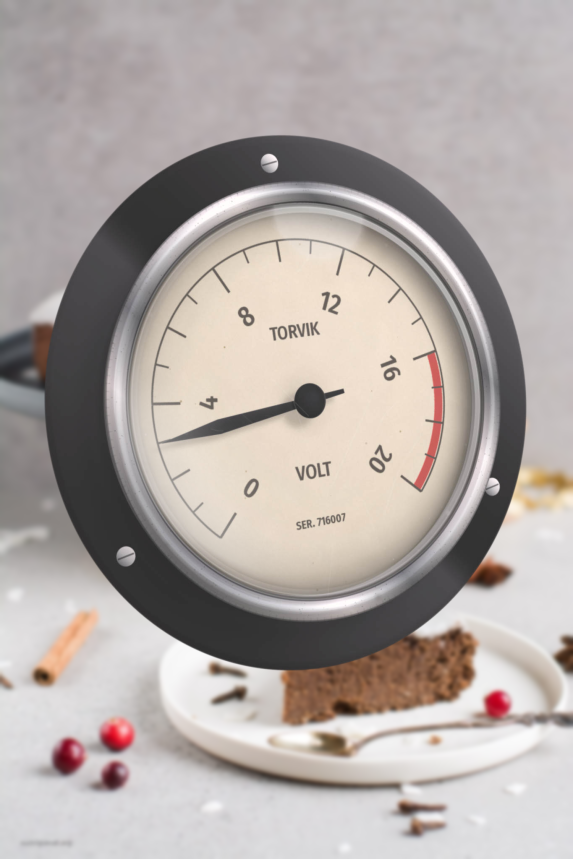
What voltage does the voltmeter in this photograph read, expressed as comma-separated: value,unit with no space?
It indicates 3,V
